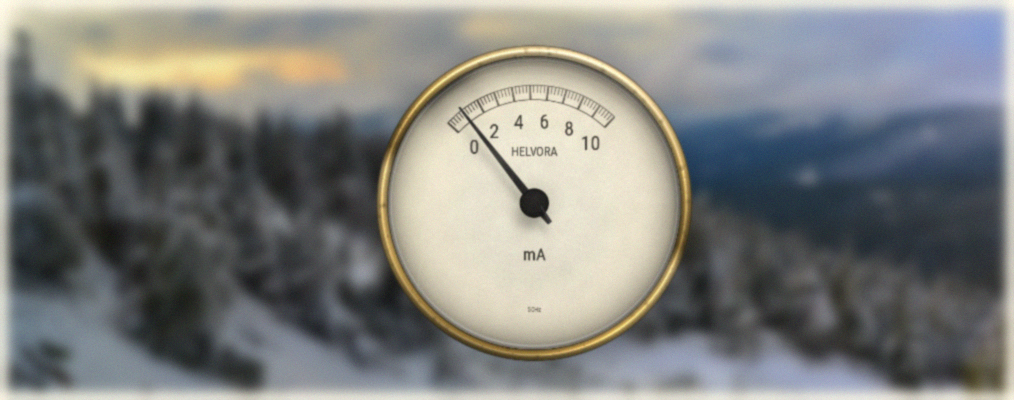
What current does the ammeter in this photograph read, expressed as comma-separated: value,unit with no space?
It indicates 1,mA
